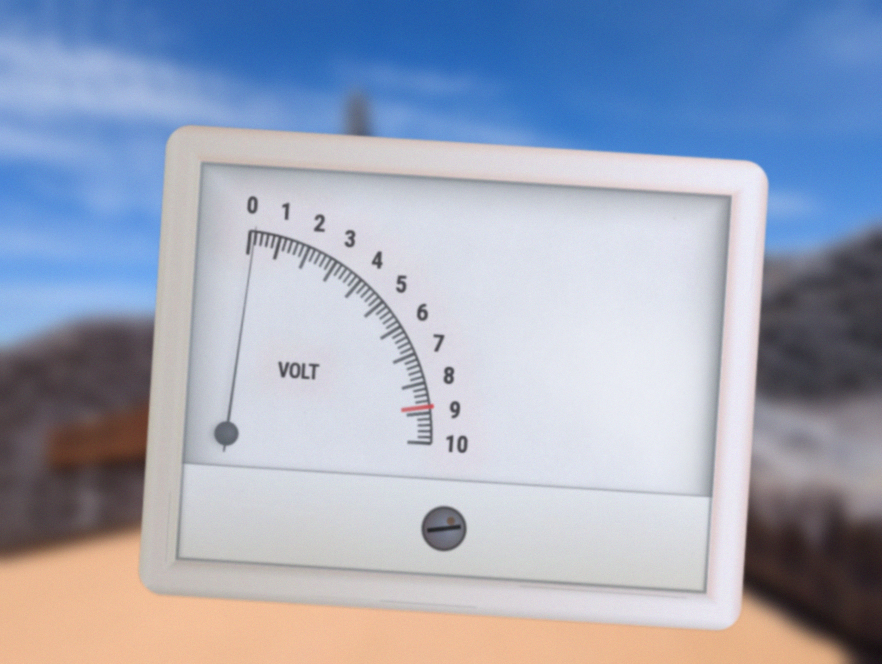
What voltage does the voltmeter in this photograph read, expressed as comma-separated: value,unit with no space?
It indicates 0.2,V
